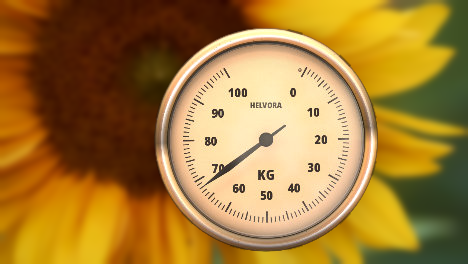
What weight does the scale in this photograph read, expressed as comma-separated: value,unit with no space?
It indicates 68,kg
